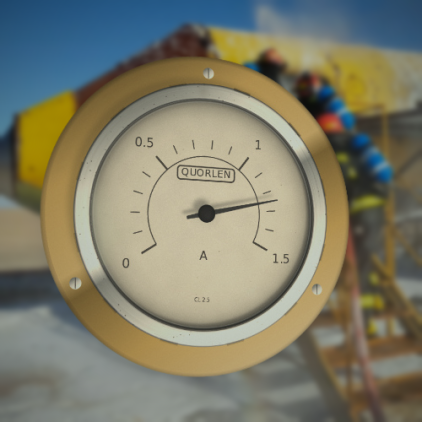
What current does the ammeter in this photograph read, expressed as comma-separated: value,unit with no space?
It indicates 1.25,A
